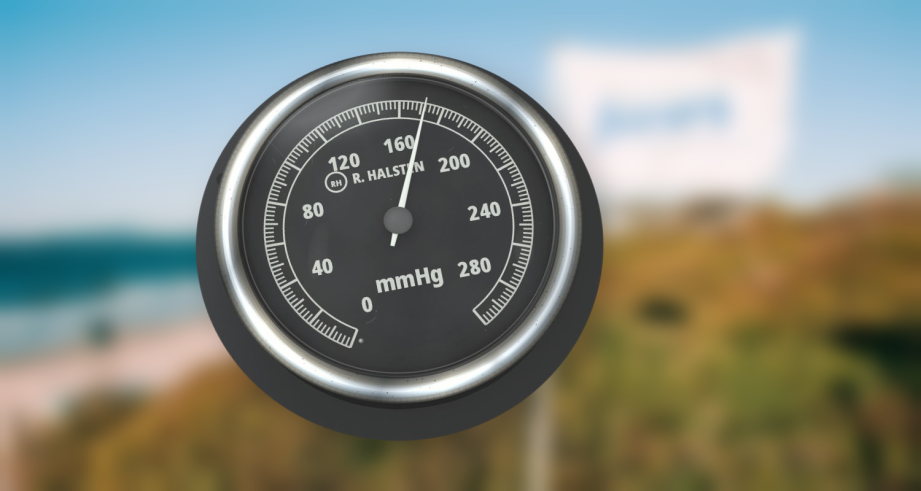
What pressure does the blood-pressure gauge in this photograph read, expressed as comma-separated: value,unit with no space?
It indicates 172,mmHg
